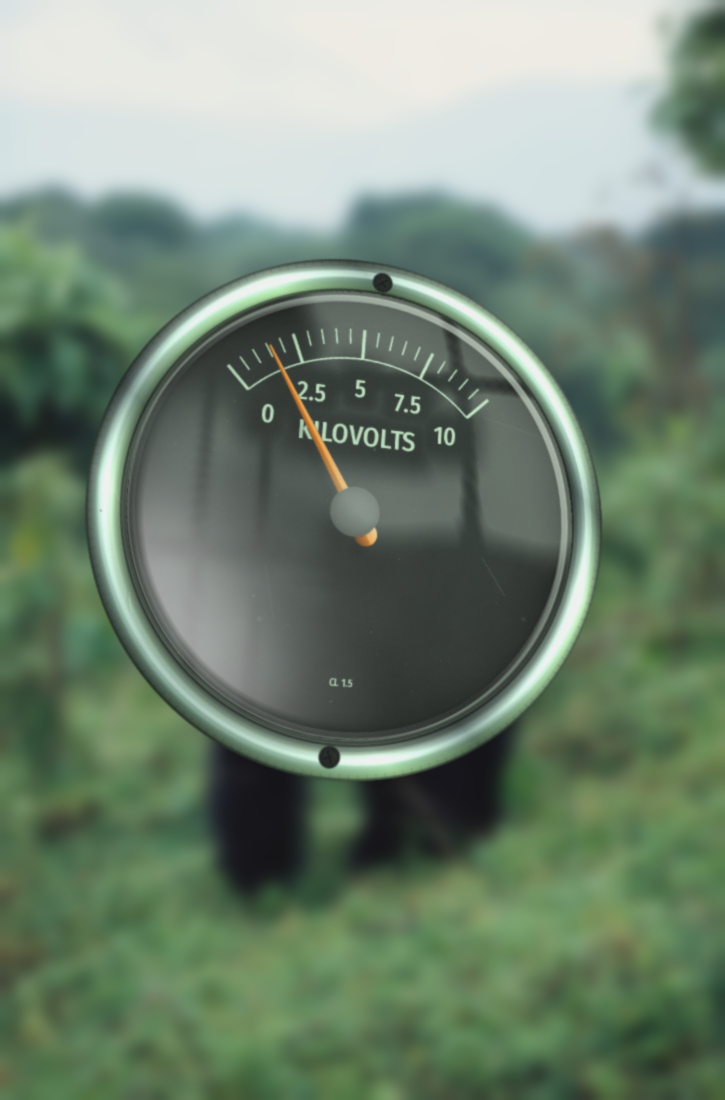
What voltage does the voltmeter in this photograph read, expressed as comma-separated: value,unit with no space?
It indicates 1.5,kV
